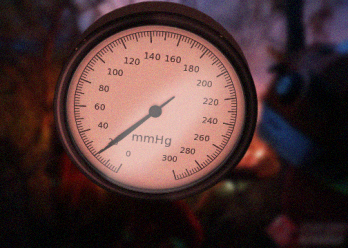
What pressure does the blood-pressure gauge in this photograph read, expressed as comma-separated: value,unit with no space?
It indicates 20,mmHg
